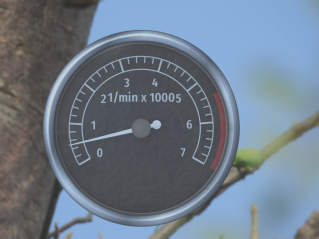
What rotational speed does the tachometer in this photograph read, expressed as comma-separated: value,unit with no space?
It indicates 500,rpm
